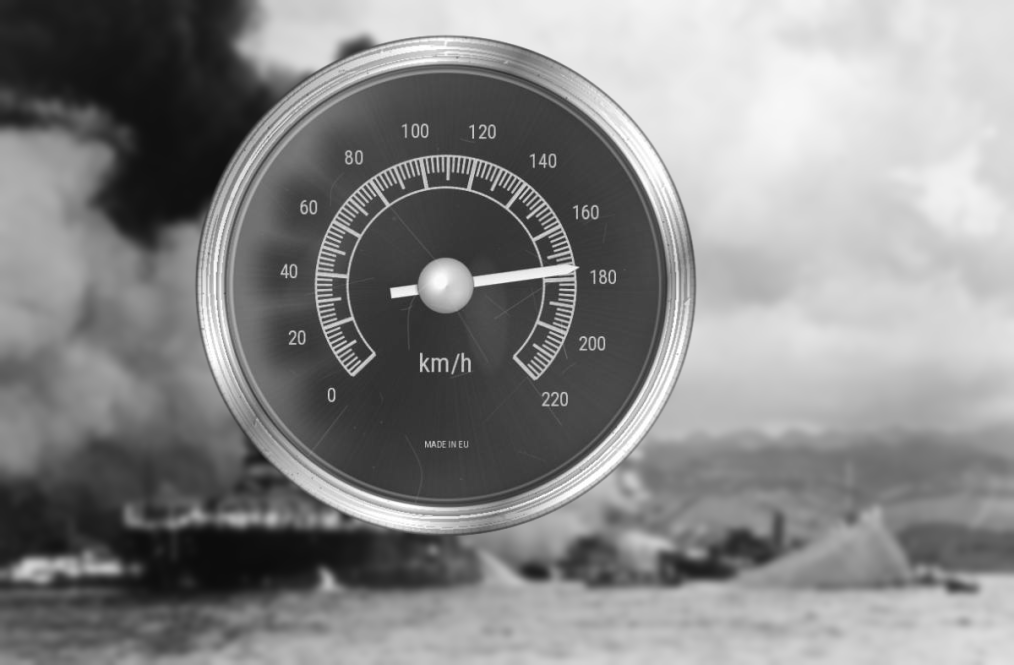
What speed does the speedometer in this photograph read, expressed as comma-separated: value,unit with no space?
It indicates 176,km/h
